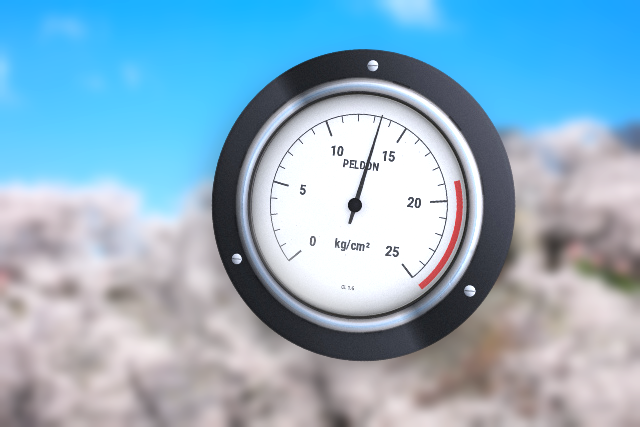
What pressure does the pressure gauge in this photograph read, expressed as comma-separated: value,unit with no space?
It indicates 13.5,kg/cm²
